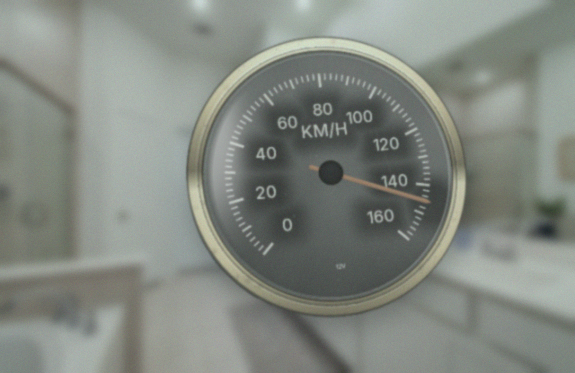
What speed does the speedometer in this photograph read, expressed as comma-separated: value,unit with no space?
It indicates 146,km/h
